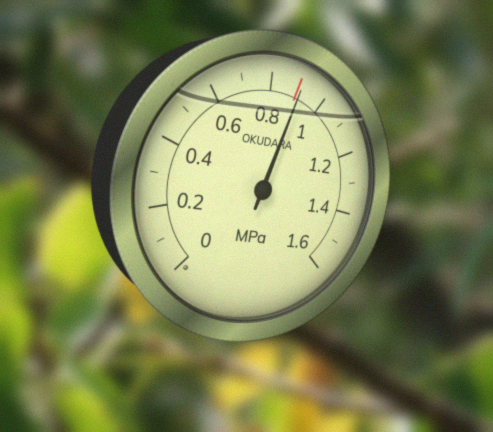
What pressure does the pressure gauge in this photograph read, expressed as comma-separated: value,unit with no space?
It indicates 0.9,MPa
